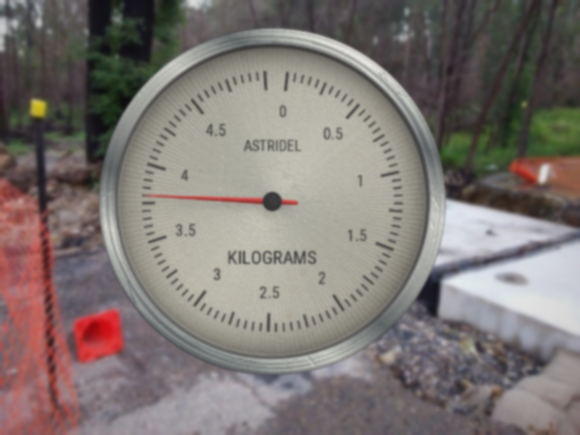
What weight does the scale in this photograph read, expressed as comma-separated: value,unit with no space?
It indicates 3.8,kg
